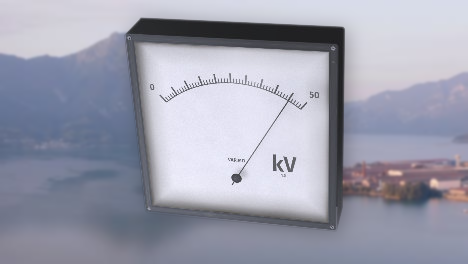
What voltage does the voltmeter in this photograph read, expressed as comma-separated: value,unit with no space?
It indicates 45,kV
